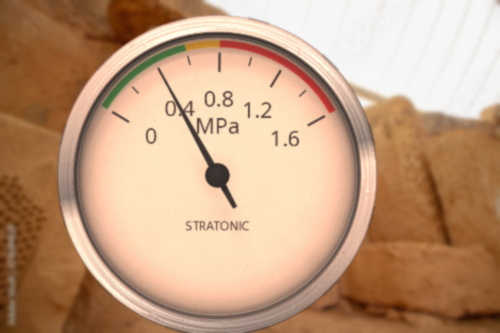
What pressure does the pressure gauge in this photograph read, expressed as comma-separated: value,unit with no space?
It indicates 0.4,MPa
